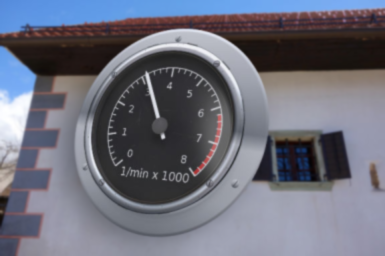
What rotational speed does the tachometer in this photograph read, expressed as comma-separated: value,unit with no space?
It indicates 3200,rpm
